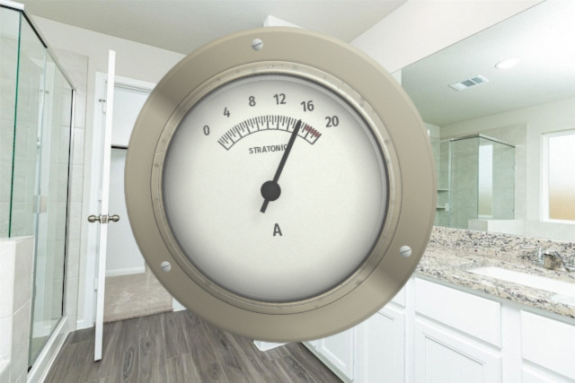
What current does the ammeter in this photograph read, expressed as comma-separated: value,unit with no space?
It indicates 16,A
